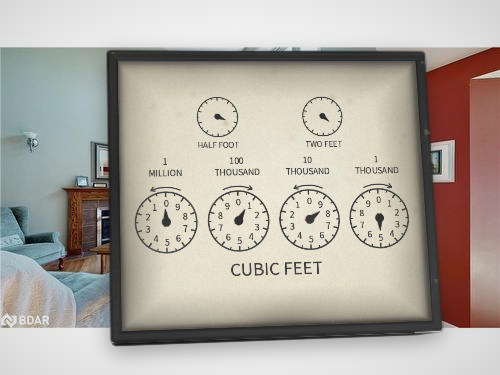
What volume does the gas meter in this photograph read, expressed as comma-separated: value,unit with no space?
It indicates 8500,ft³
